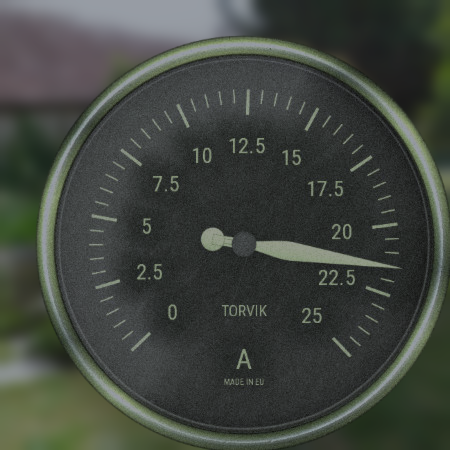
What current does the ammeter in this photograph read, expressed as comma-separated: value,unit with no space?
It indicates 21.5,A
